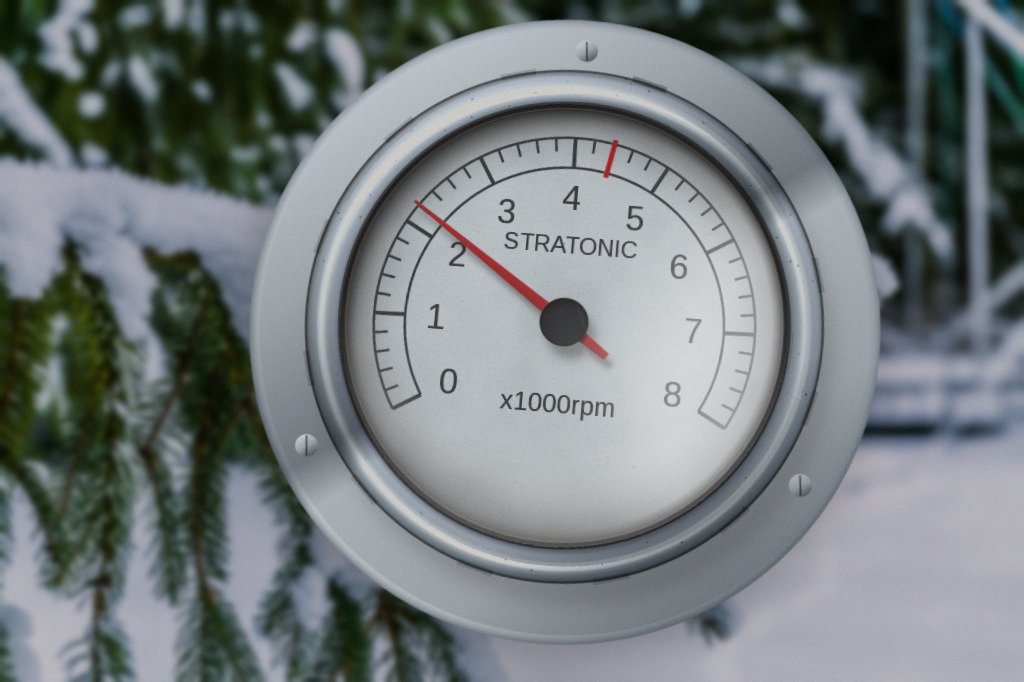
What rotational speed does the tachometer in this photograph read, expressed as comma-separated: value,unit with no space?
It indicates 2200,rpm
